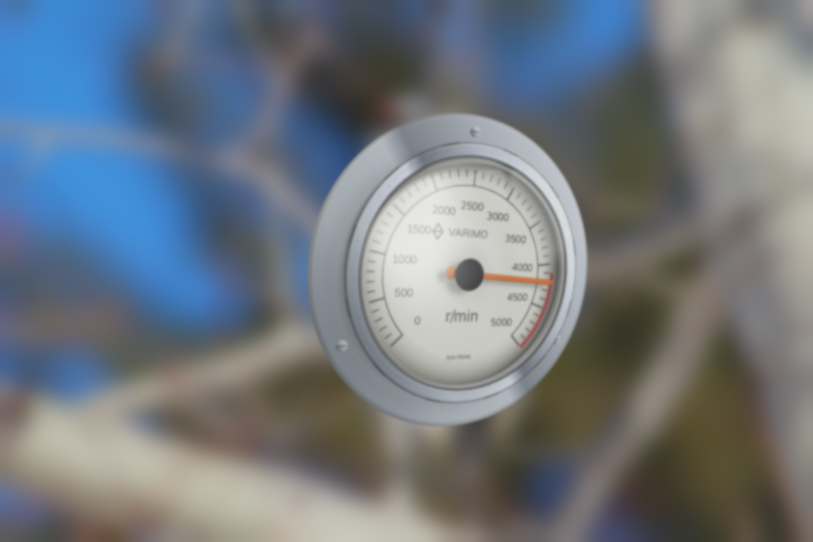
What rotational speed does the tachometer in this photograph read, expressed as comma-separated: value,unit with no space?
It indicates 4200,rpm
